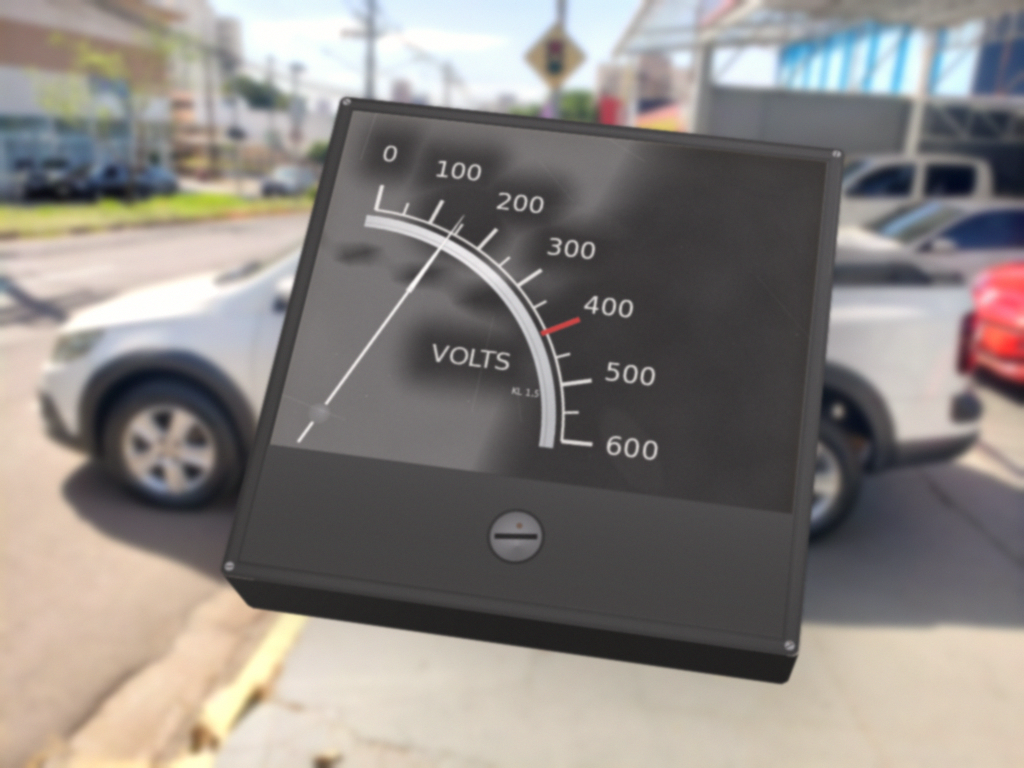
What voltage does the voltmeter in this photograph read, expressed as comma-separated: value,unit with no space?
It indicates 150,V
